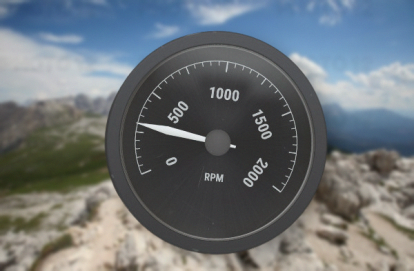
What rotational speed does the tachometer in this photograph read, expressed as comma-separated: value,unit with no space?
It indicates 300,rpm
